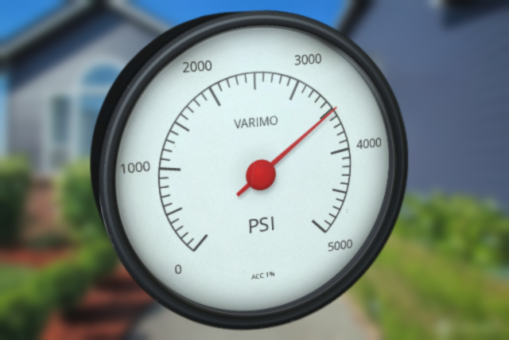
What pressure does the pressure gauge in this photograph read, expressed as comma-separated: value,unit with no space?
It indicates 3500,psi
